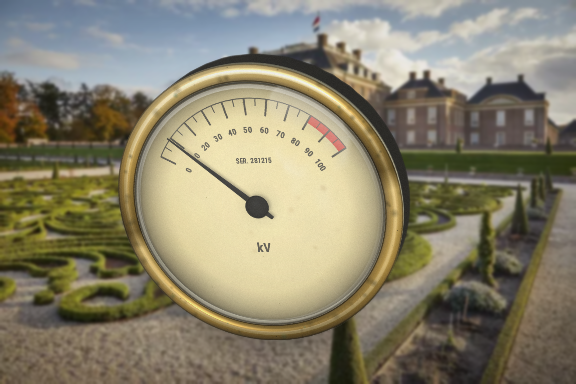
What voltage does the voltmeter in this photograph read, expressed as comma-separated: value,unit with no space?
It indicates 10,kV
